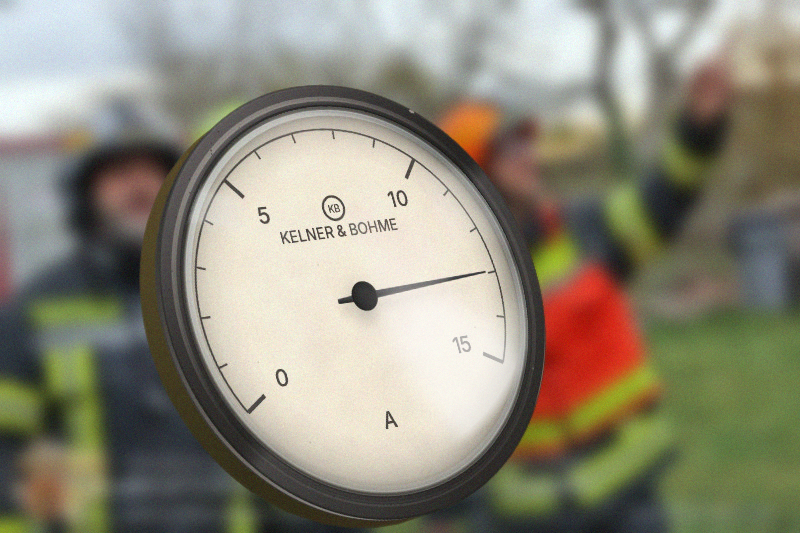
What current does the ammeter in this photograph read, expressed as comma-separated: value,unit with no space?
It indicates 13,A
